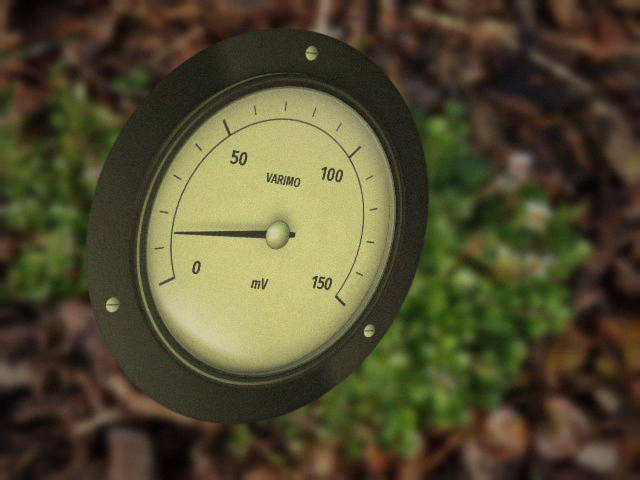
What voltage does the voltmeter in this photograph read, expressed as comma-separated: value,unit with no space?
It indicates 15,mV
